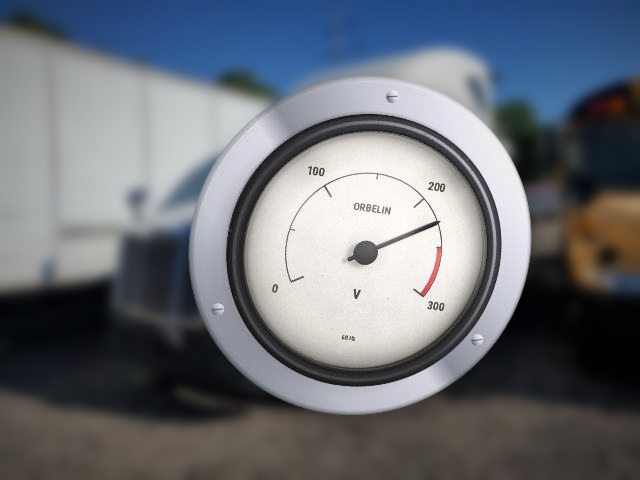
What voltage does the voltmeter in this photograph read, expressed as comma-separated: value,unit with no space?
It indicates 225,V
